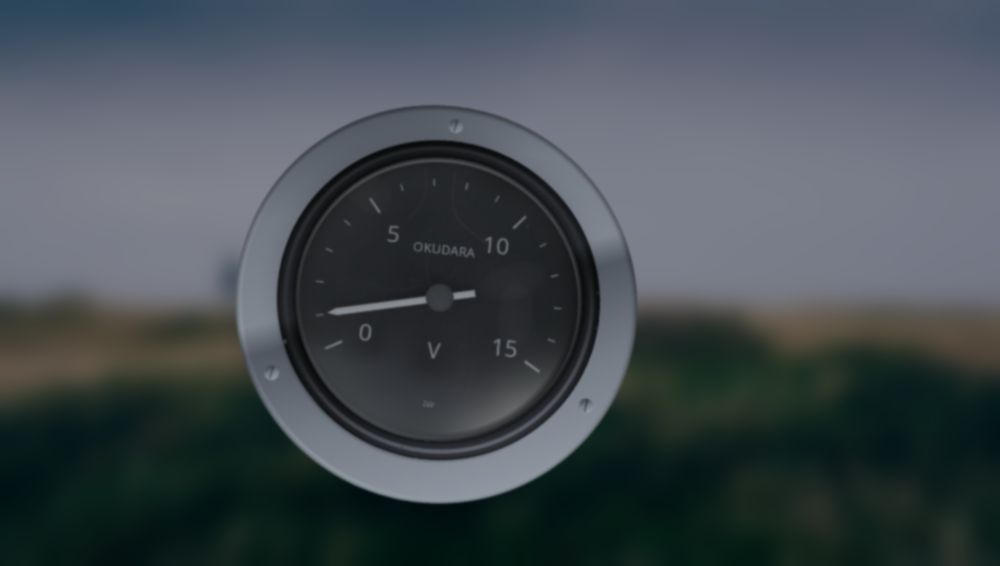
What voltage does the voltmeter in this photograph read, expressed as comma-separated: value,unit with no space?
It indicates 1,V
